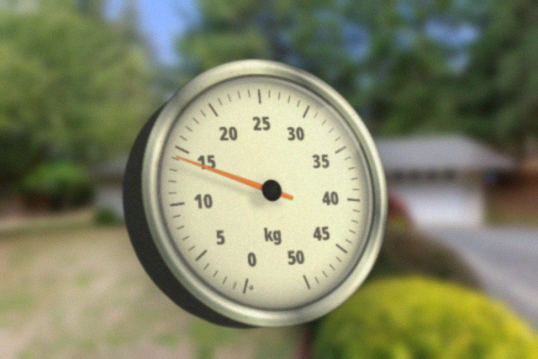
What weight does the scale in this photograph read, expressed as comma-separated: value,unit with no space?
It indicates 14,kg
